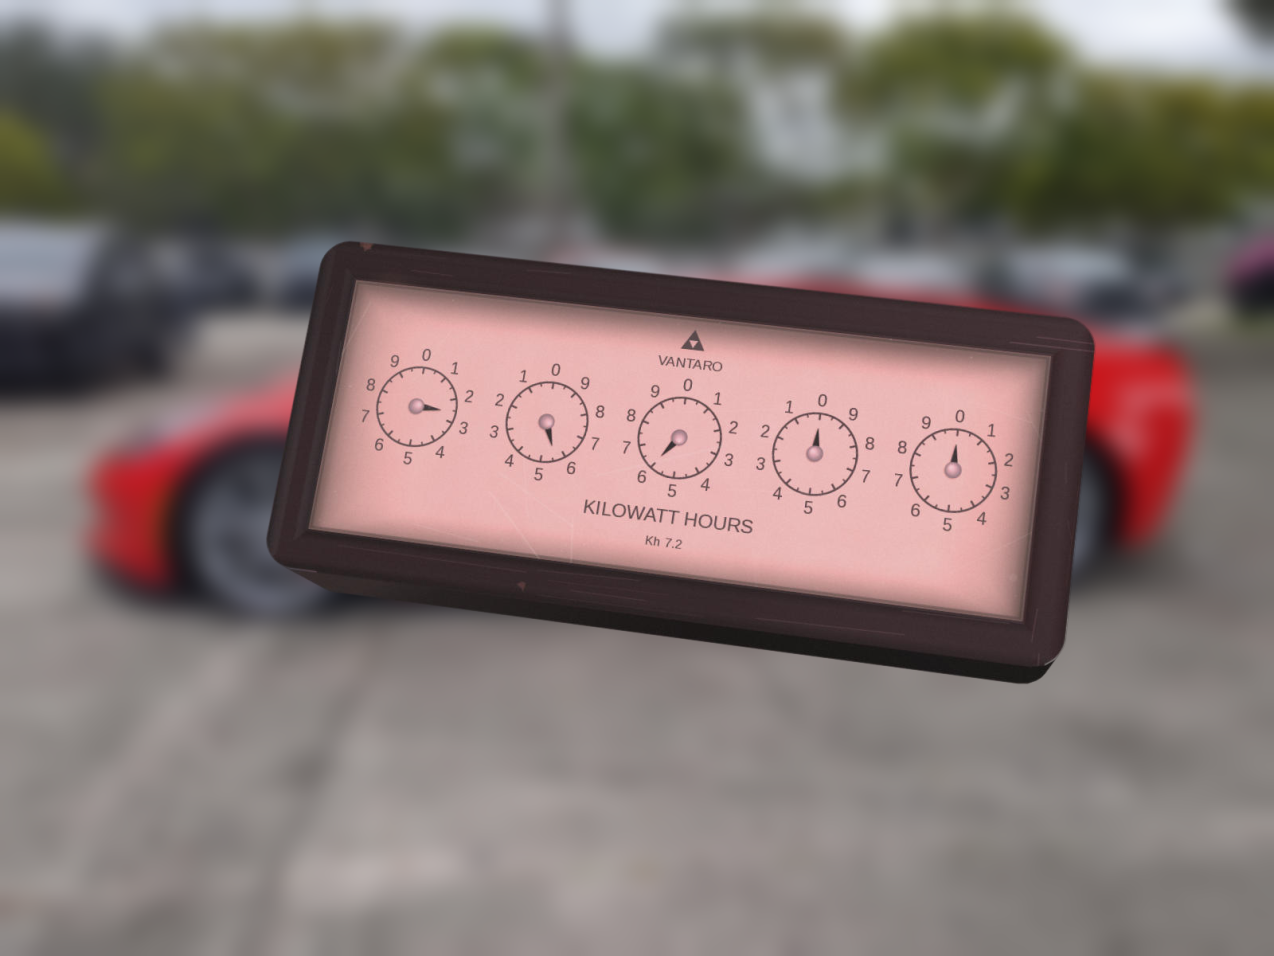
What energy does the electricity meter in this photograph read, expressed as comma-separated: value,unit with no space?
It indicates 25600,kWh
